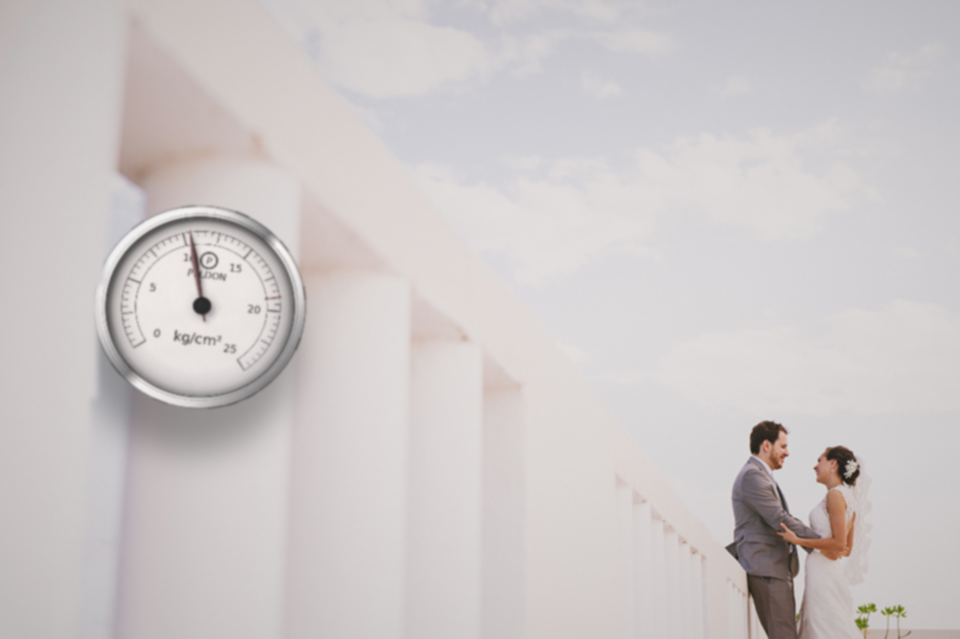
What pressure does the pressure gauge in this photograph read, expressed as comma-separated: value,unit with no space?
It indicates 10.5,kg/cm²
